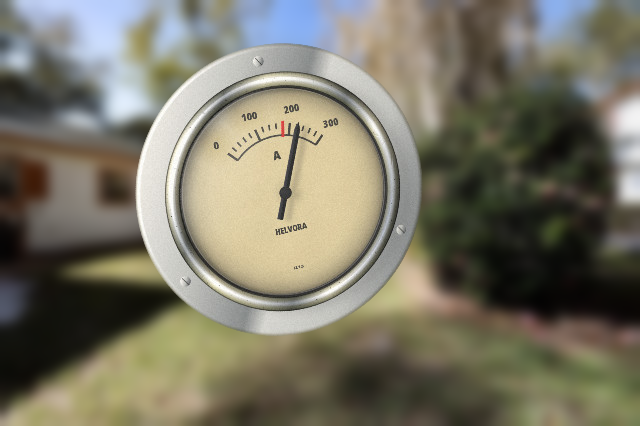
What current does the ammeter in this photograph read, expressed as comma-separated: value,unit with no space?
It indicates 220,A
